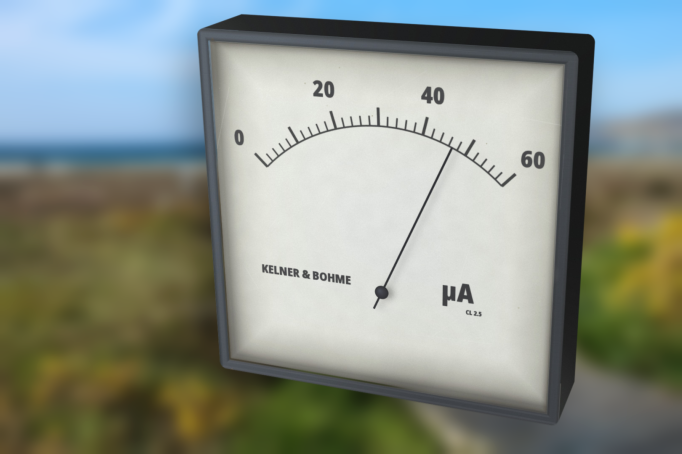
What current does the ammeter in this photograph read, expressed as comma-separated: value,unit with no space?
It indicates 47,µA
